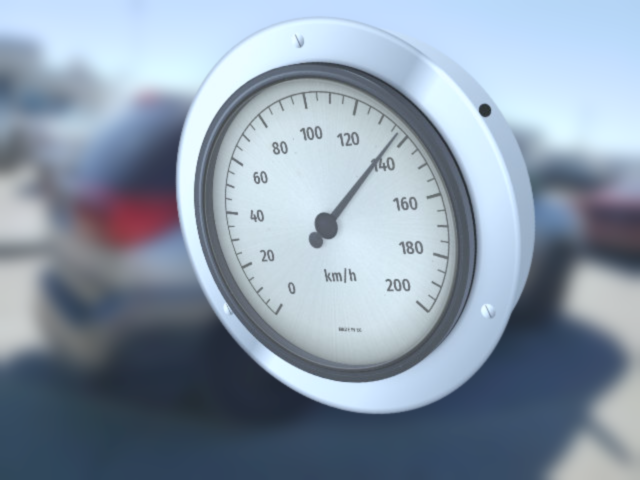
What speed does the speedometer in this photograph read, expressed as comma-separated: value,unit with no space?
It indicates 137.5,km/h
